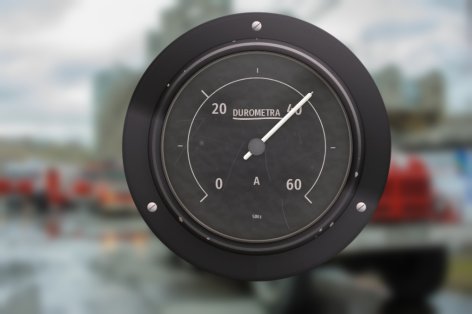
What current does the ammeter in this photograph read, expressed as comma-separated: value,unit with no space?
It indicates 40,A
